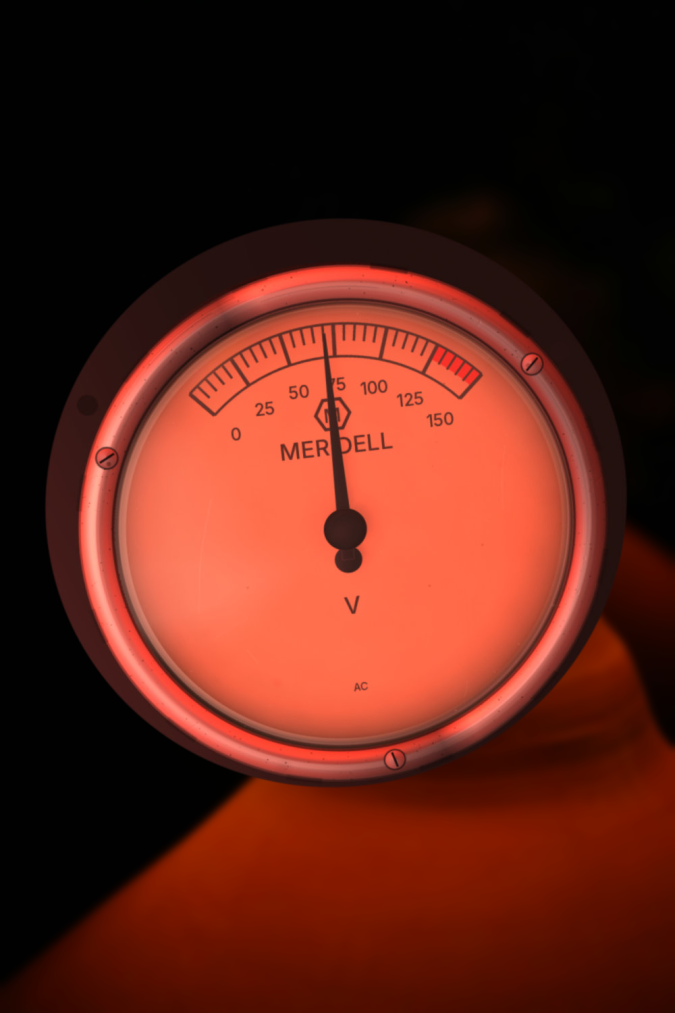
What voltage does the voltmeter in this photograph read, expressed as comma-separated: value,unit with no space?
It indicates 70,V
